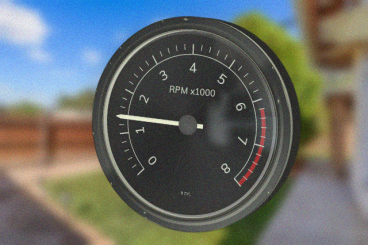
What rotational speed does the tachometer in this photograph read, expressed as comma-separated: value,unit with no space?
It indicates 1400,rpm
